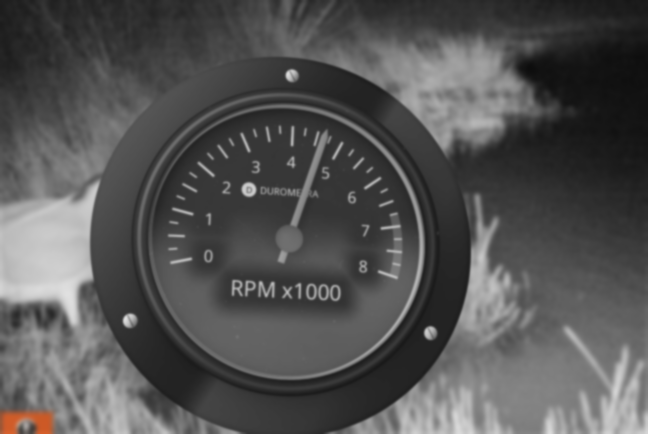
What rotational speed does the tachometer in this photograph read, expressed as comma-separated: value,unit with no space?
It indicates 4625,rpm
